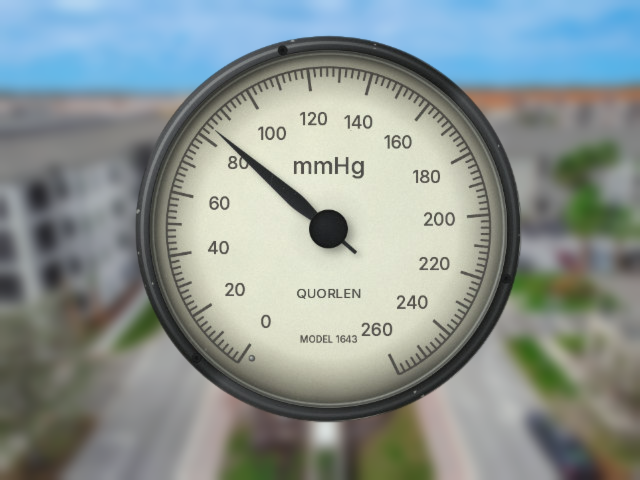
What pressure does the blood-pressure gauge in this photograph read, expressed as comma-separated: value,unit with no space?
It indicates 84,mmHg
